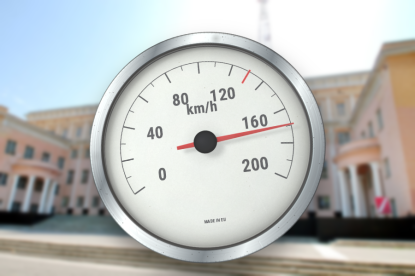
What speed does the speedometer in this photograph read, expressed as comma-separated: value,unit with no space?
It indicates 170,km/h
